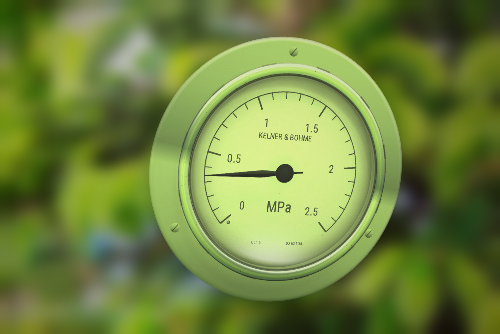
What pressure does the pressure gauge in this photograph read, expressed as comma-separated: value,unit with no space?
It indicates 0.35,MPa
